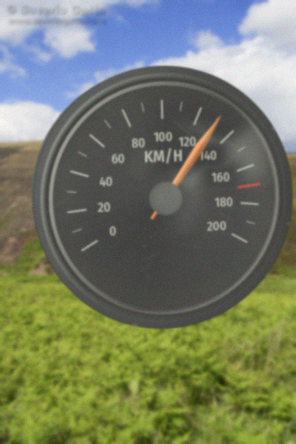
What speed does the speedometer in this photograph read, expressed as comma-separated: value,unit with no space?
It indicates 130,km/h
